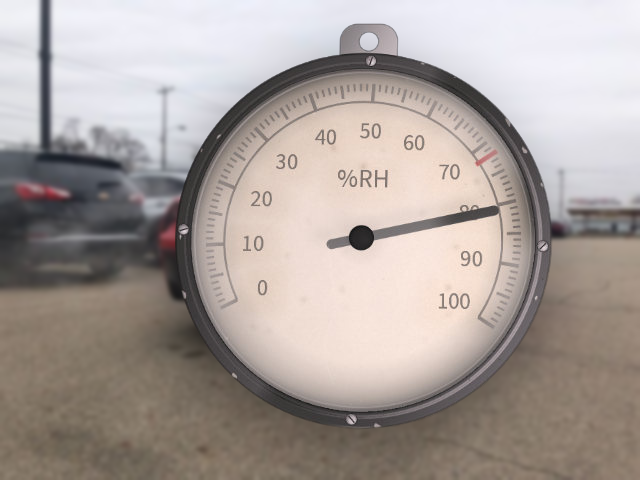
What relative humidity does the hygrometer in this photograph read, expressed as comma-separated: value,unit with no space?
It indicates 81,%
